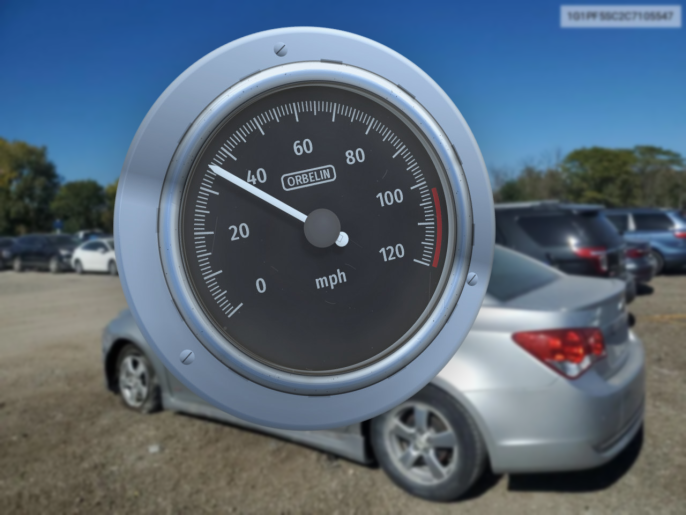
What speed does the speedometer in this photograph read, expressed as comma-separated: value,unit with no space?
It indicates 35,mph
